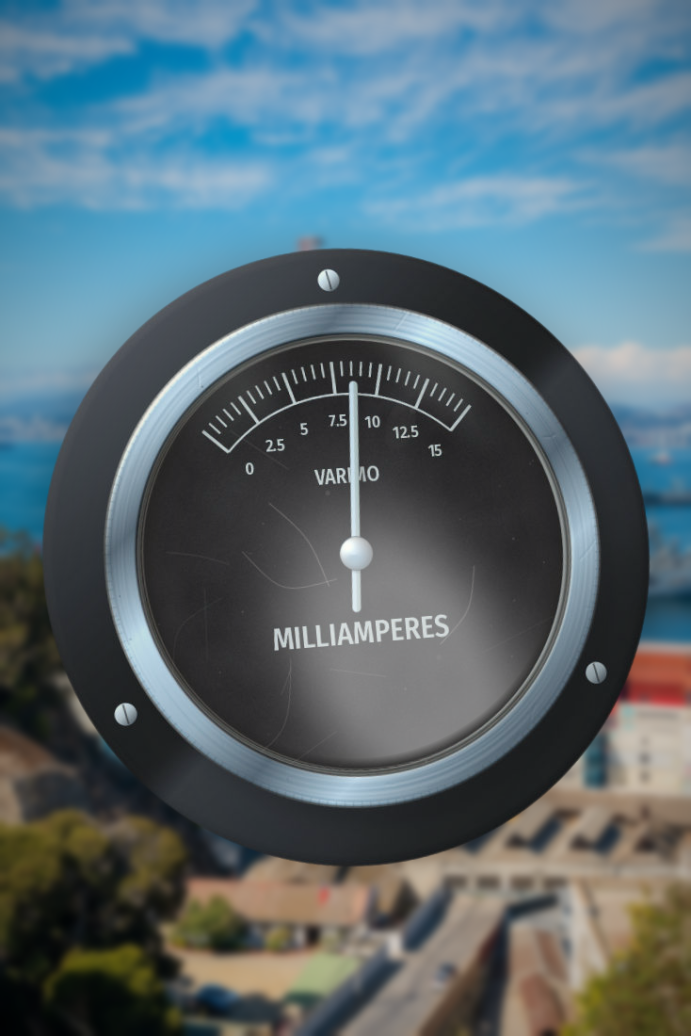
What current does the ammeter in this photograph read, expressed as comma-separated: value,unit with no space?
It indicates 8.5,mA
